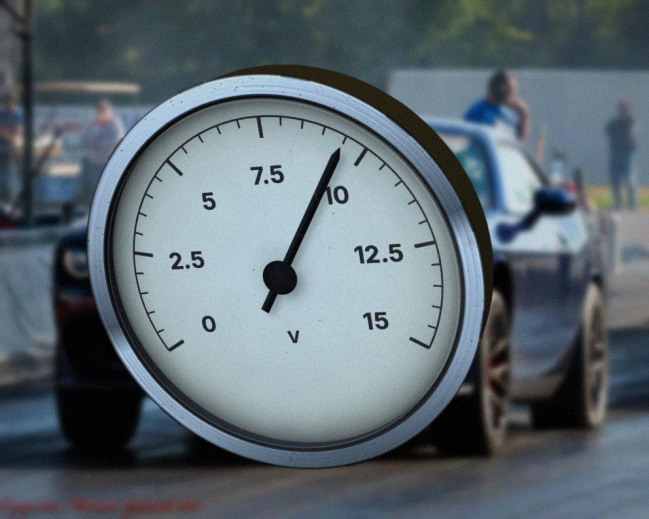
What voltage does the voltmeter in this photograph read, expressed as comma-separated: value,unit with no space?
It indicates 9.5,V
